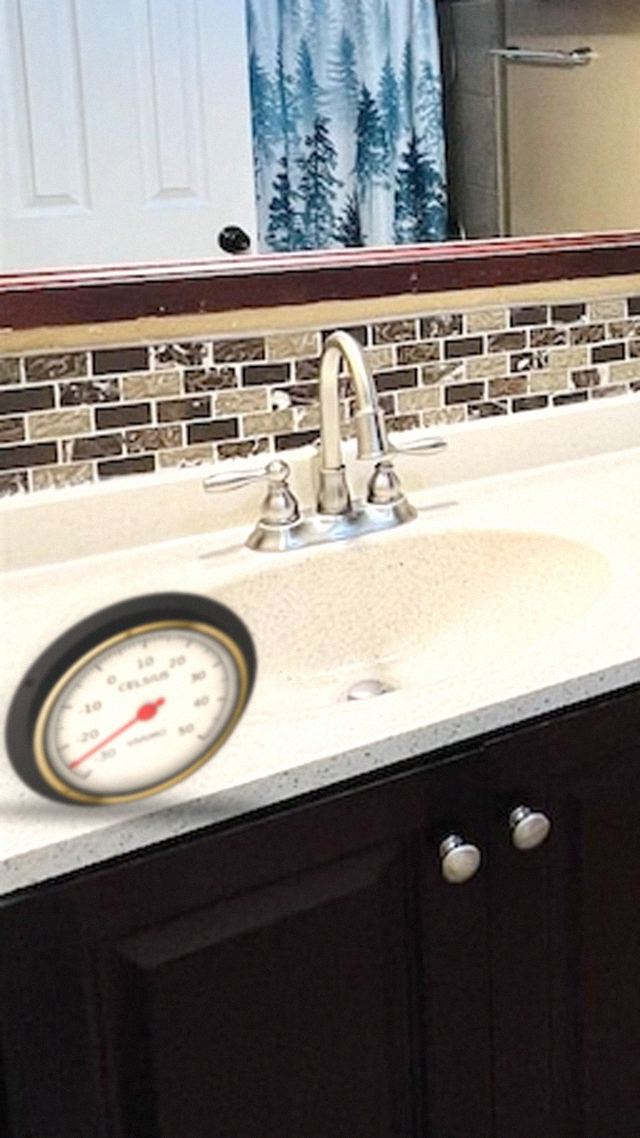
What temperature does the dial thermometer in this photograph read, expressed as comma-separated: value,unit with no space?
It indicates -25,°C
